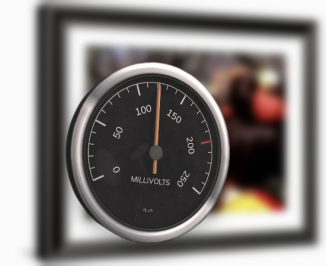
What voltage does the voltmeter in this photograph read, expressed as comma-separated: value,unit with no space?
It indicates 120,mV
